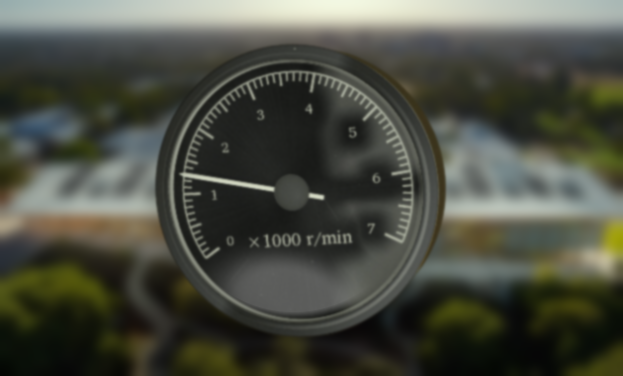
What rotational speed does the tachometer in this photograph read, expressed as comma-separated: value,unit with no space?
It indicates 1300,rpm
